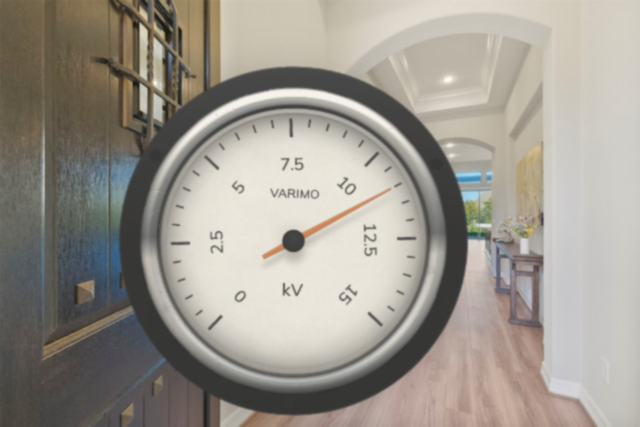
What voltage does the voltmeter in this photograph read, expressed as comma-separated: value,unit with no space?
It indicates 11,kV
